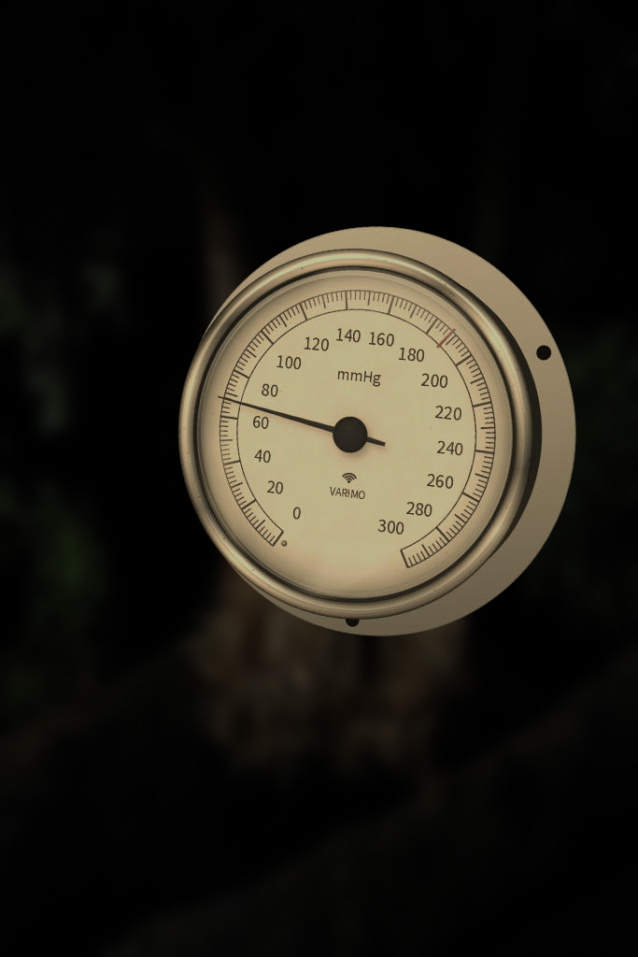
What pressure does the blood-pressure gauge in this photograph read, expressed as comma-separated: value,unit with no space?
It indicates 68,mmHg
